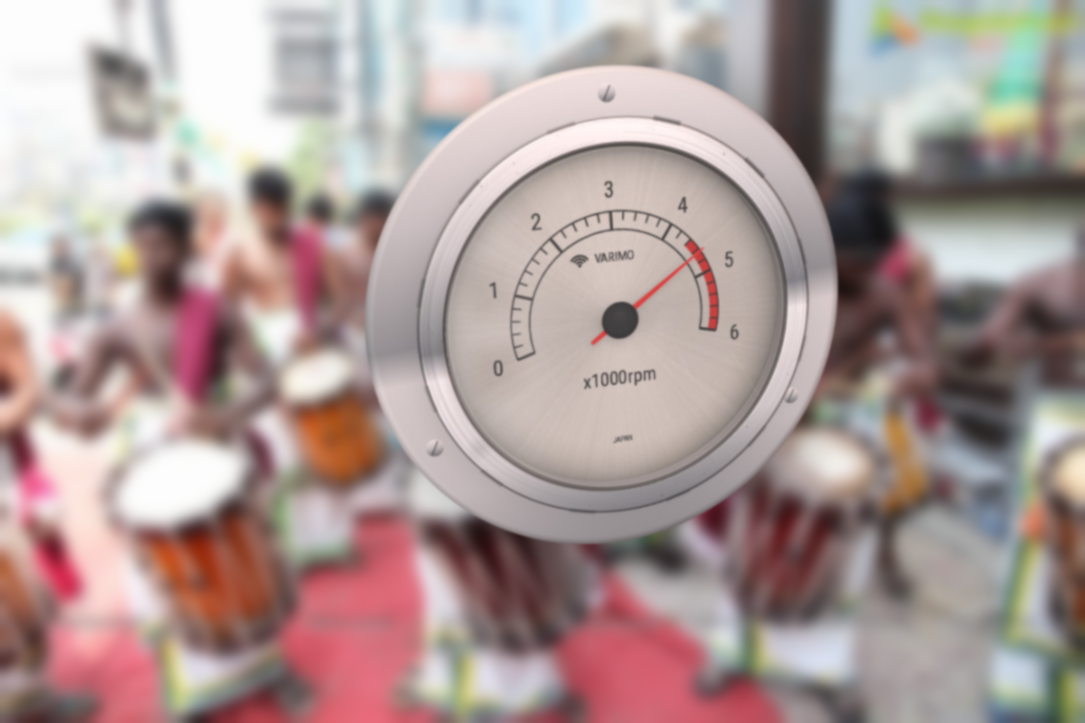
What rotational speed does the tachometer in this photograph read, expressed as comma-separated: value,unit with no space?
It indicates 4600,rpm
